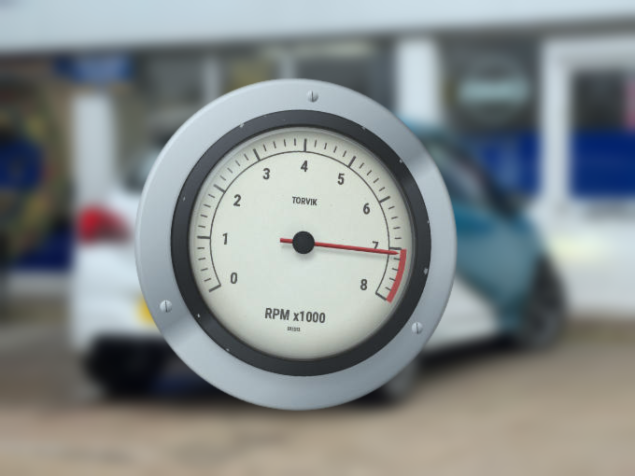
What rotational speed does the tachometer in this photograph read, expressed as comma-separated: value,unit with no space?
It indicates 7100,rpm
